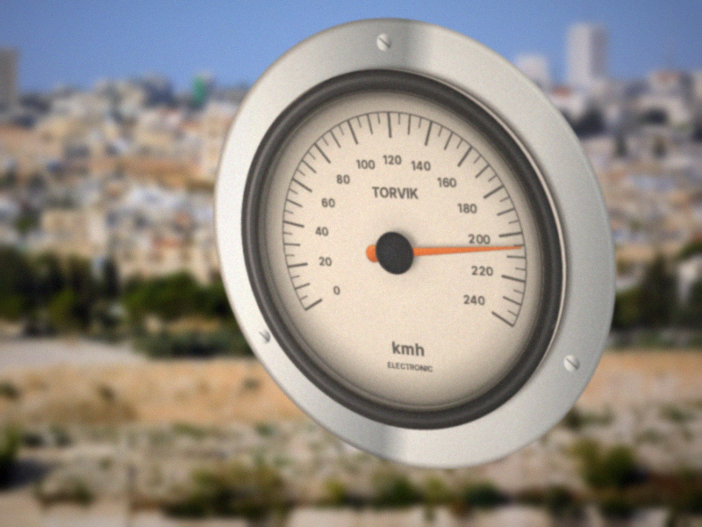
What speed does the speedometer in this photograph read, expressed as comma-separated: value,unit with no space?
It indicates 205,km/h
